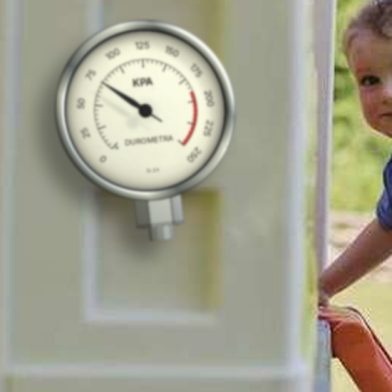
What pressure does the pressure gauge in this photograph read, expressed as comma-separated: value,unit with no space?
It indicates 75,kPa
